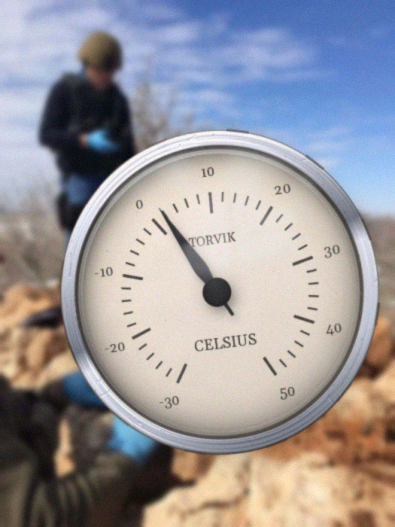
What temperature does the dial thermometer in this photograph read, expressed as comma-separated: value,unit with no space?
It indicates 2,°C
